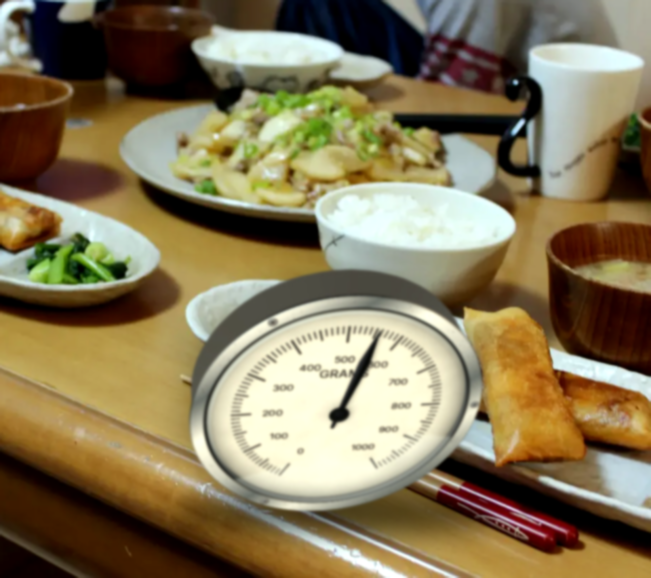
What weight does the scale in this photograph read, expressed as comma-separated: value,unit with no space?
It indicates 550,g
